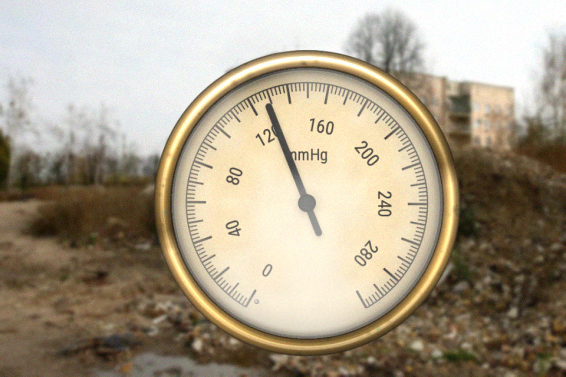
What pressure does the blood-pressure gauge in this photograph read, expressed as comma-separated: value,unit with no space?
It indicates 128,mmHg
